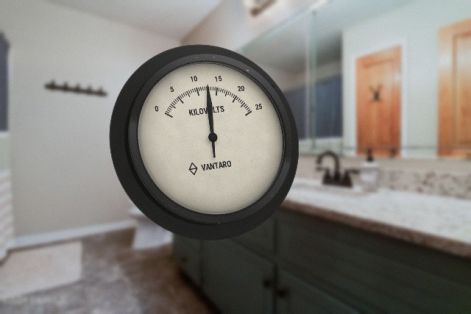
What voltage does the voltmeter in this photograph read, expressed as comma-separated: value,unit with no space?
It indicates 12.5,kV
